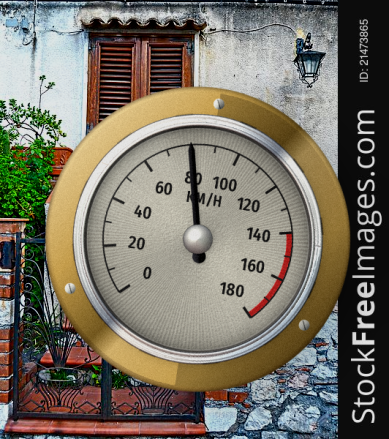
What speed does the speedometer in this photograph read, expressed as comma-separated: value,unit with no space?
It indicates 80,km/h
